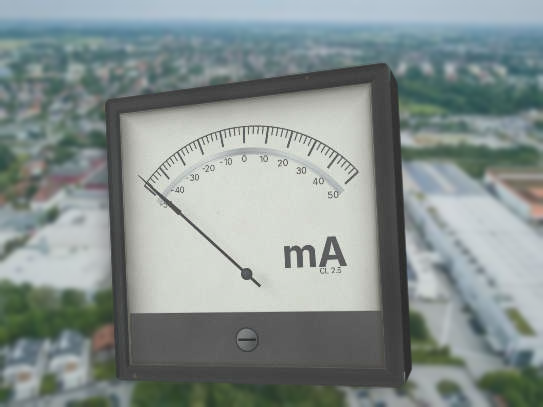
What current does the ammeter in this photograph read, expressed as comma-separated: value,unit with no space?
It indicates -48,mA
